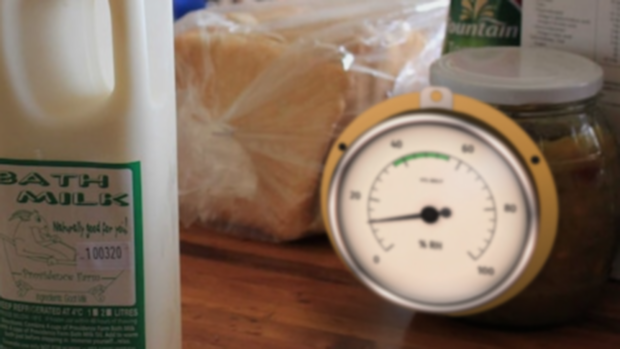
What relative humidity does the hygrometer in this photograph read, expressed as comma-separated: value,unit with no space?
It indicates 12,%
